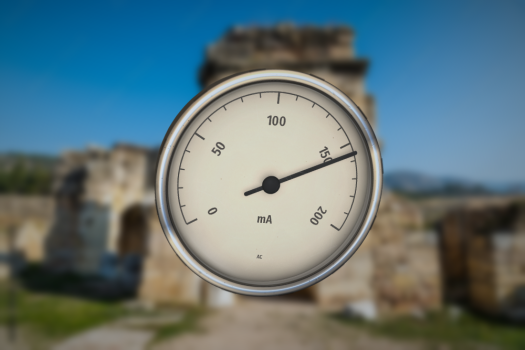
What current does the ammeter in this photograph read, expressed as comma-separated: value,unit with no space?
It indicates 155,mA
